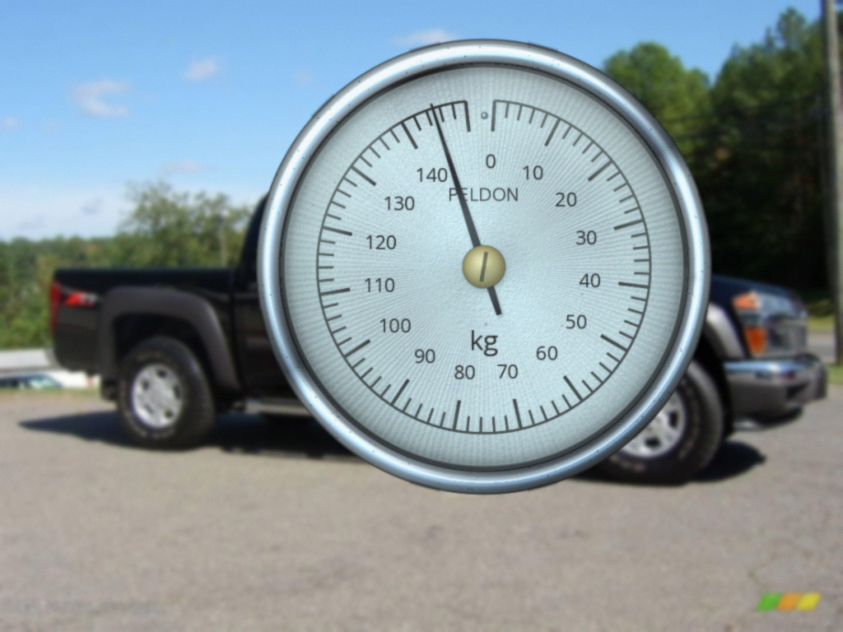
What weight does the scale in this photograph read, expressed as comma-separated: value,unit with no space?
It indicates 145,kg
